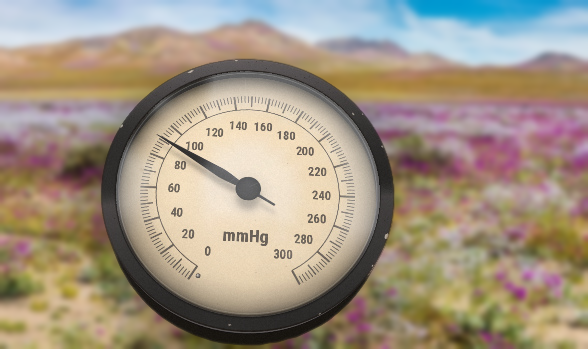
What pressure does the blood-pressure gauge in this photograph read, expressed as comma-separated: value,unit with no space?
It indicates 90,mmHg
